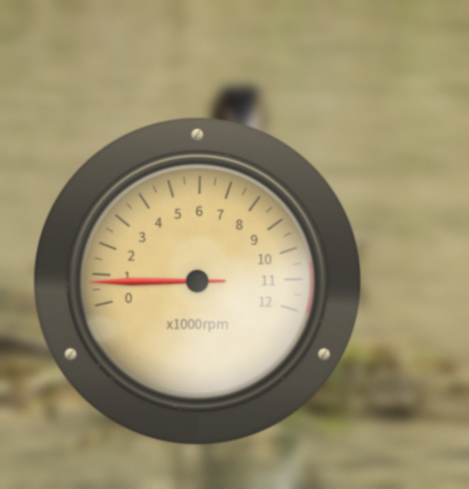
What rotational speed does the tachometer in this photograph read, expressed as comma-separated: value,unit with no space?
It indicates 750,rpm
